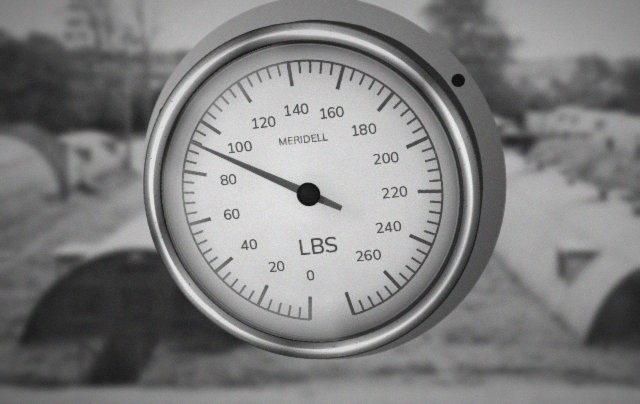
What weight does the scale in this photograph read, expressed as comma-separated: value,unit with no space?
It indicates 92,lb
